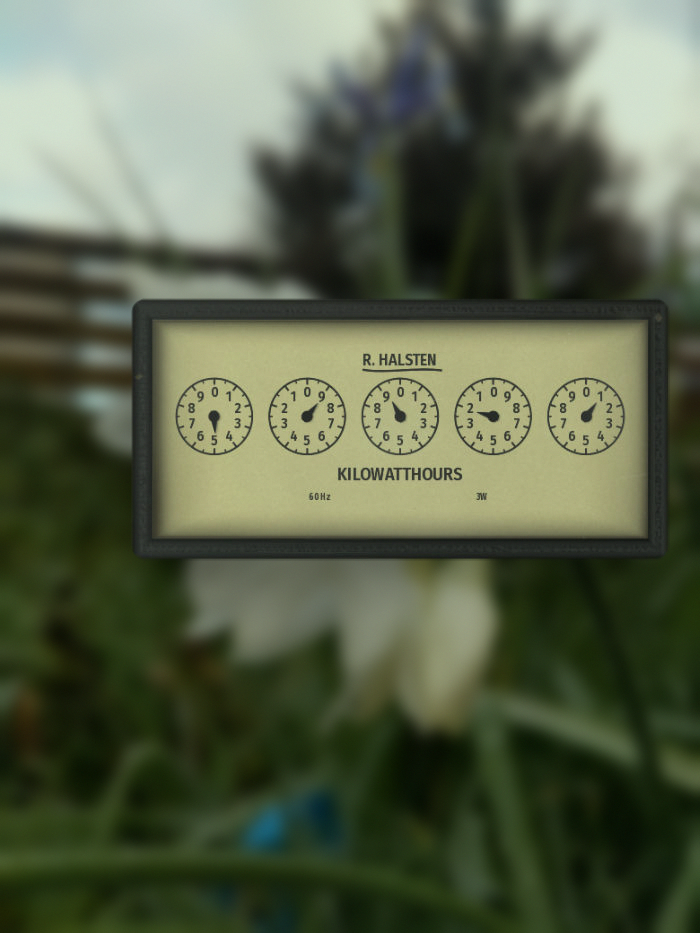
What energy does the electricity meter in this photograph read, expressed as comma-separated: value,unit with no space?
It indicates 48921,kWh
